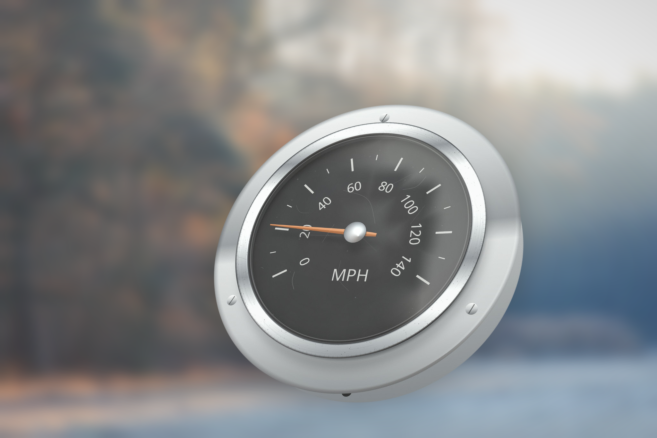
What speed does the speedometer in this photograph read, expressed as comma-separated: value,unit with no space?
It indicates 20,mph
